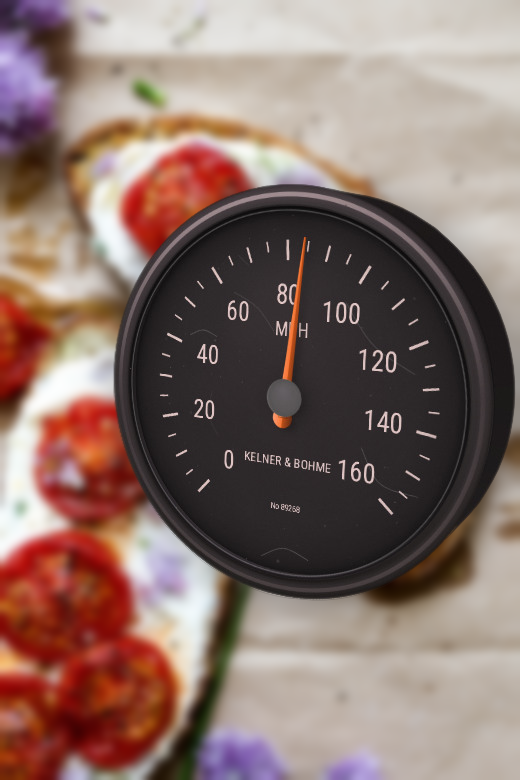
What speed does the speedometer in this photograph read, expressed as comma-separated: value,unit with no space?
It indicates 85,mph
